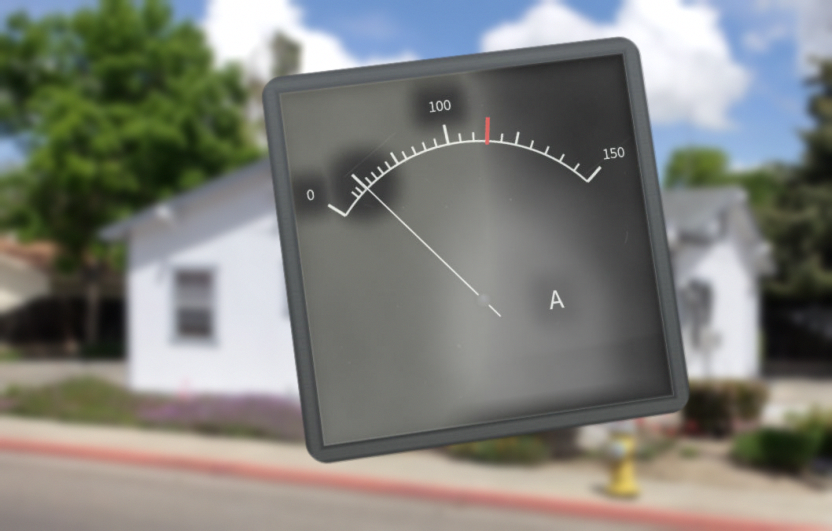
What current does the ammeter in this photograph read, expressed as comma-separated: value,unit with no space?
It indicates 50,A
